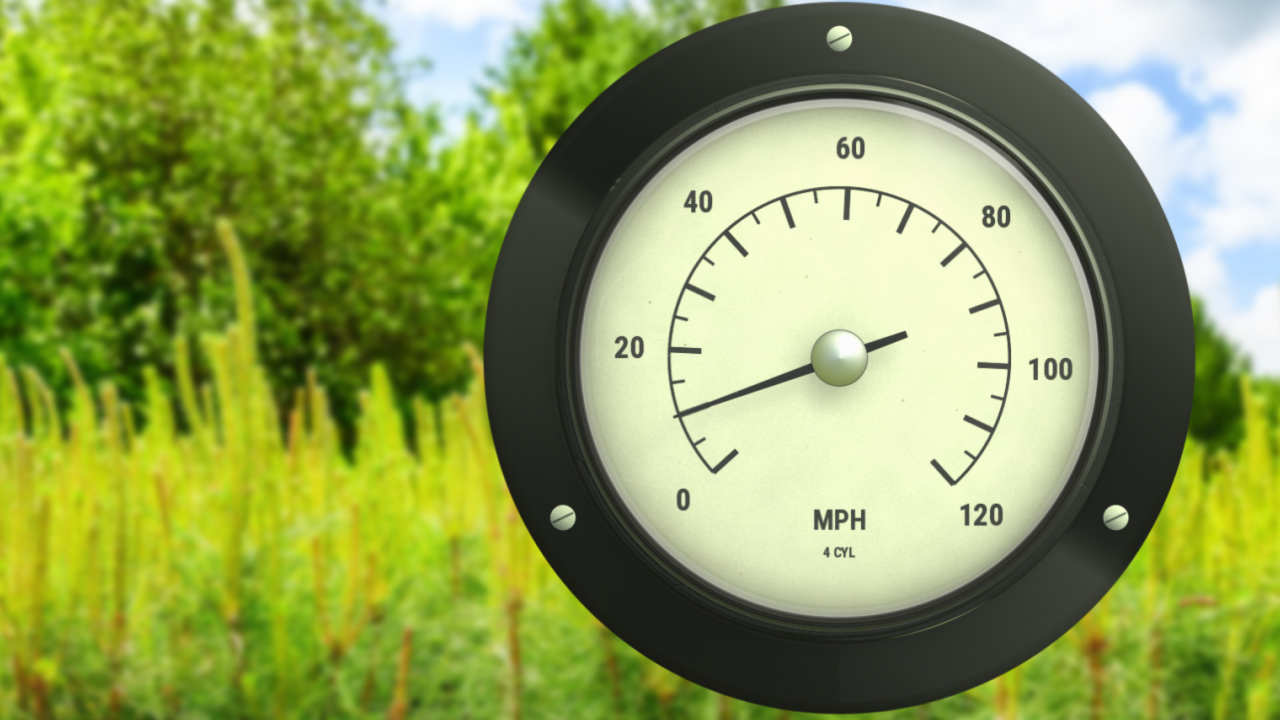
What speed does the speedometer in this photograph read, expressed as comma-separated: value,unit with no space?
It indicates 10,mph
